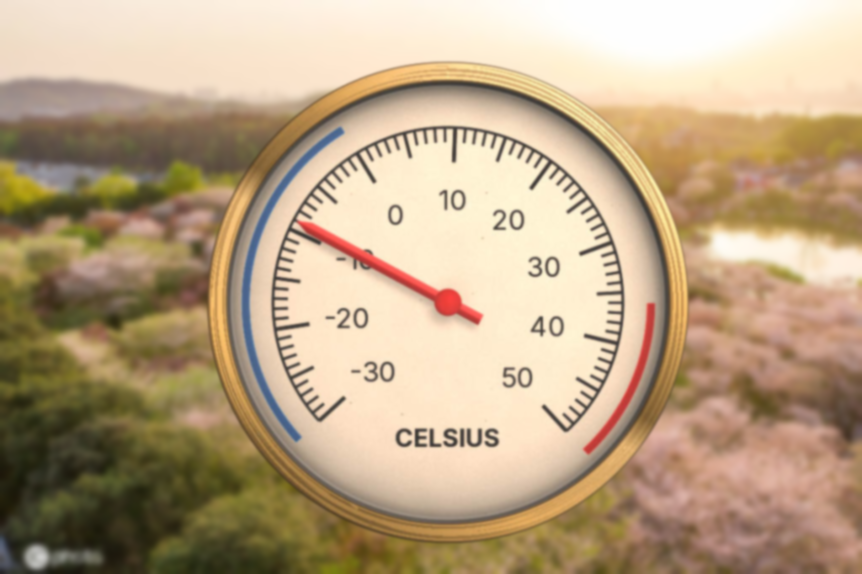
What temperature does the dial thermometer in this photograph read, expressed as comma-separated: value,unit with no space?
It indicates -9,°C
